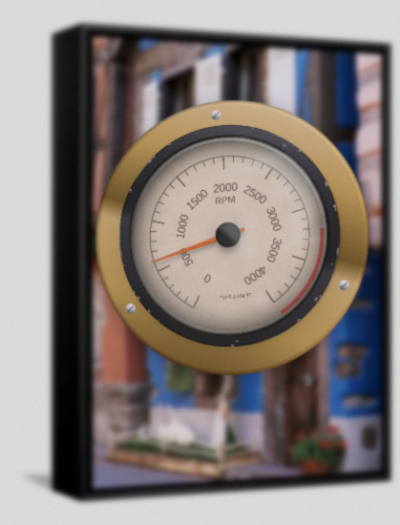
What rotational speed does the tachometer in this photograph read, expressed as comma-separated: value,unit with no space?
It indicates 600,rpm
